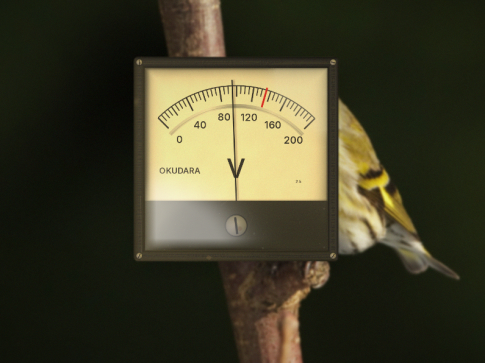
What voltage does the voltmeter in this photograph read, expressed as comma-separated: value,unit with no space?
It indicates 95,V
